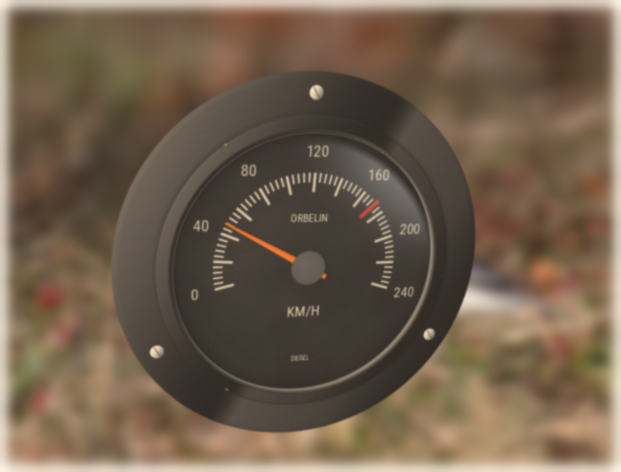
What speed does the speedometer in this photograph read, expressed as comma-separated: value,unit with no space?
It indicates 48,km/h
